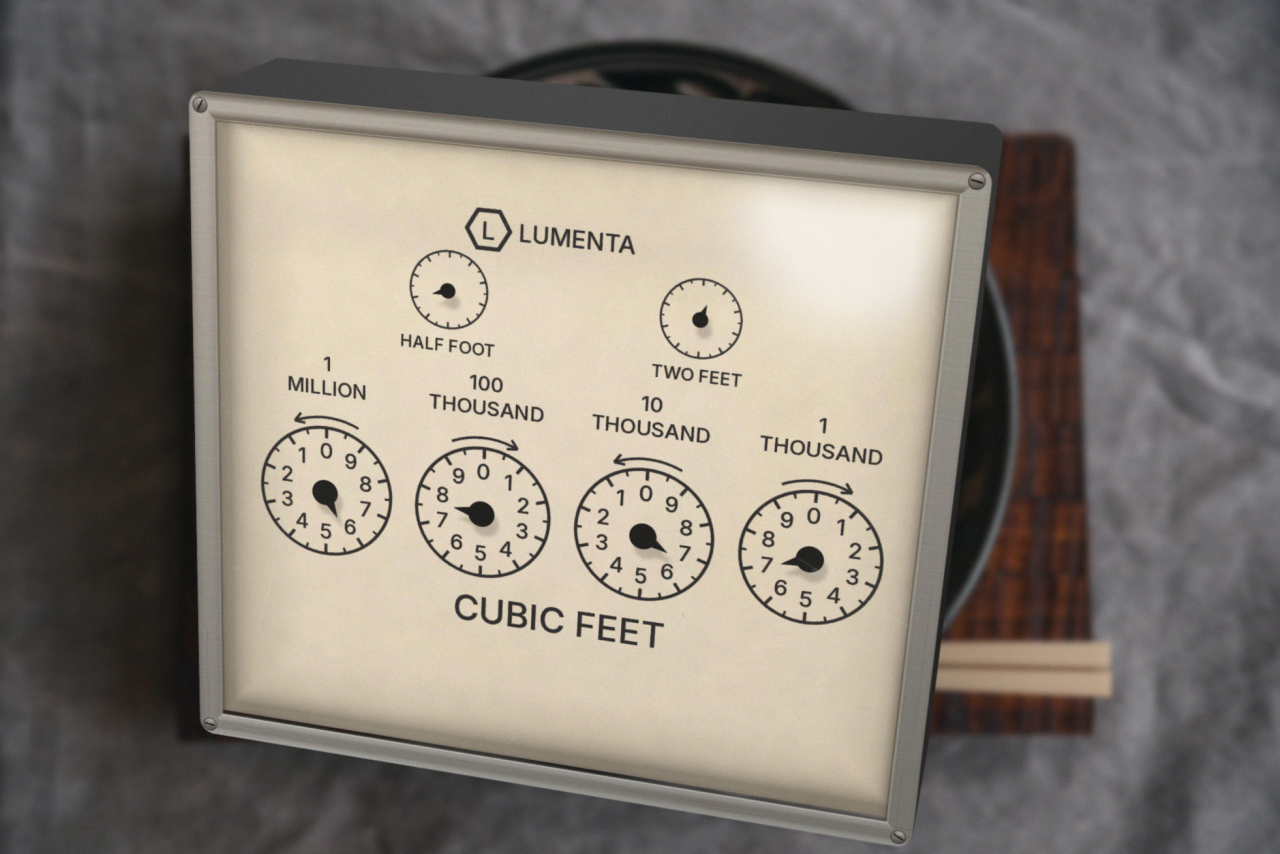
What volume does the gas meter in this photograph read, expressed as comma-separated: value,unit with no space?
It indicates 576700,ft³
